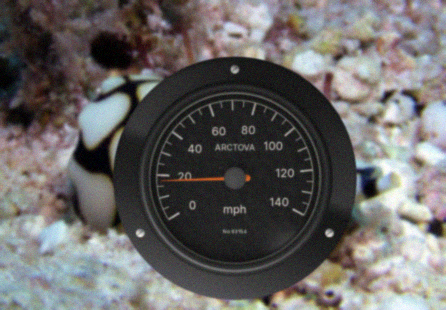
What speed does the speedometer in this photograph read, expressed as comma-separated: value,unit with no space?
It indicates 17.5,mph
